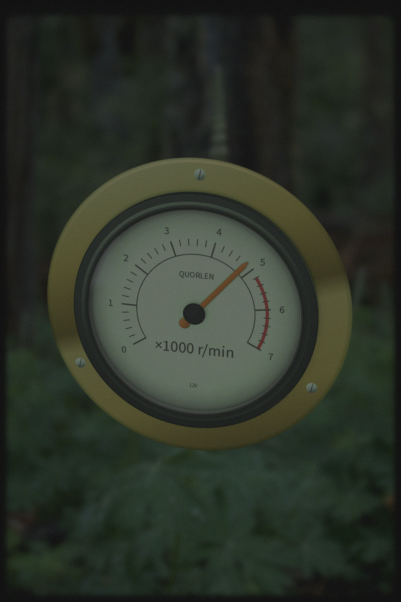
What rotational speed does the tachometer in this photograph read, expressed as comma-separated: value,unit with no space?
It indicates 4800,rpm
